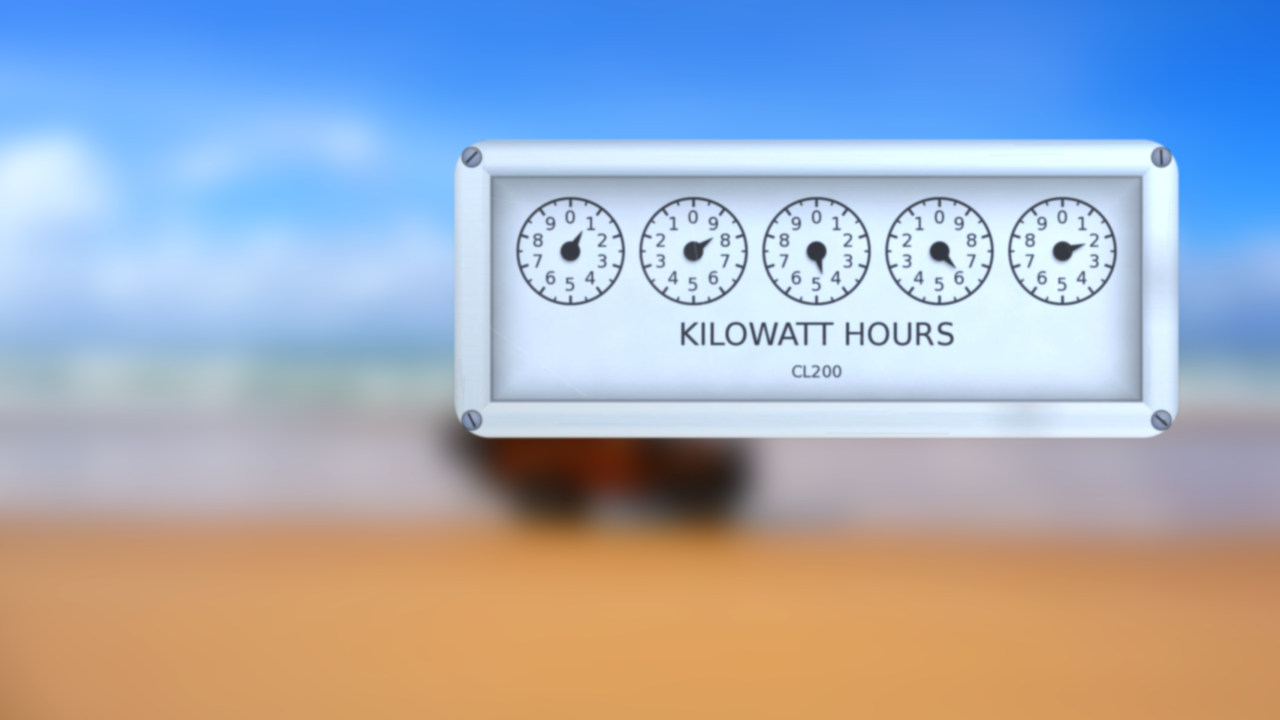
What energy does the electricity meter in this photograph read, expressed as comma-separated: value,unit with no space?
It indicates 8462,kWh
